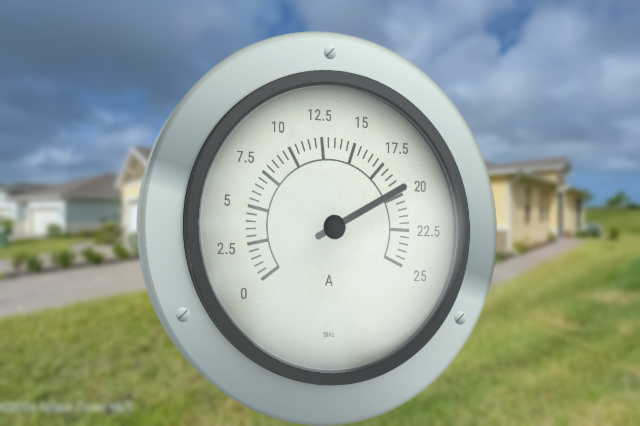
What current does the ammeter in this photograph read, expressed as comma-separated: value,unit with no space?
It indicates 19.5,A
